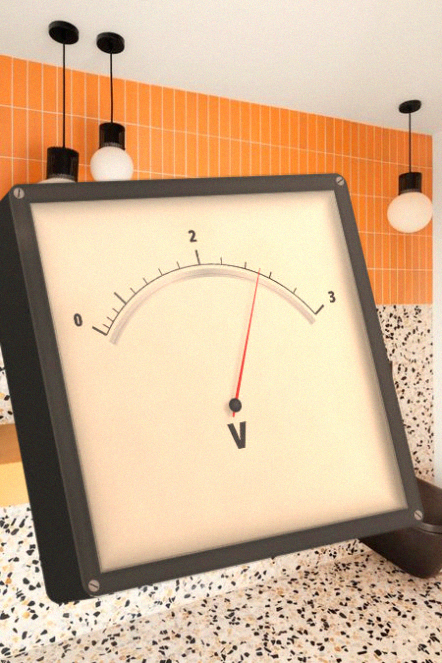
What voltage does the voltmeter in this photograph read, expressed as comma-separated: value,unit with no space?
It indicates 2.5,V
